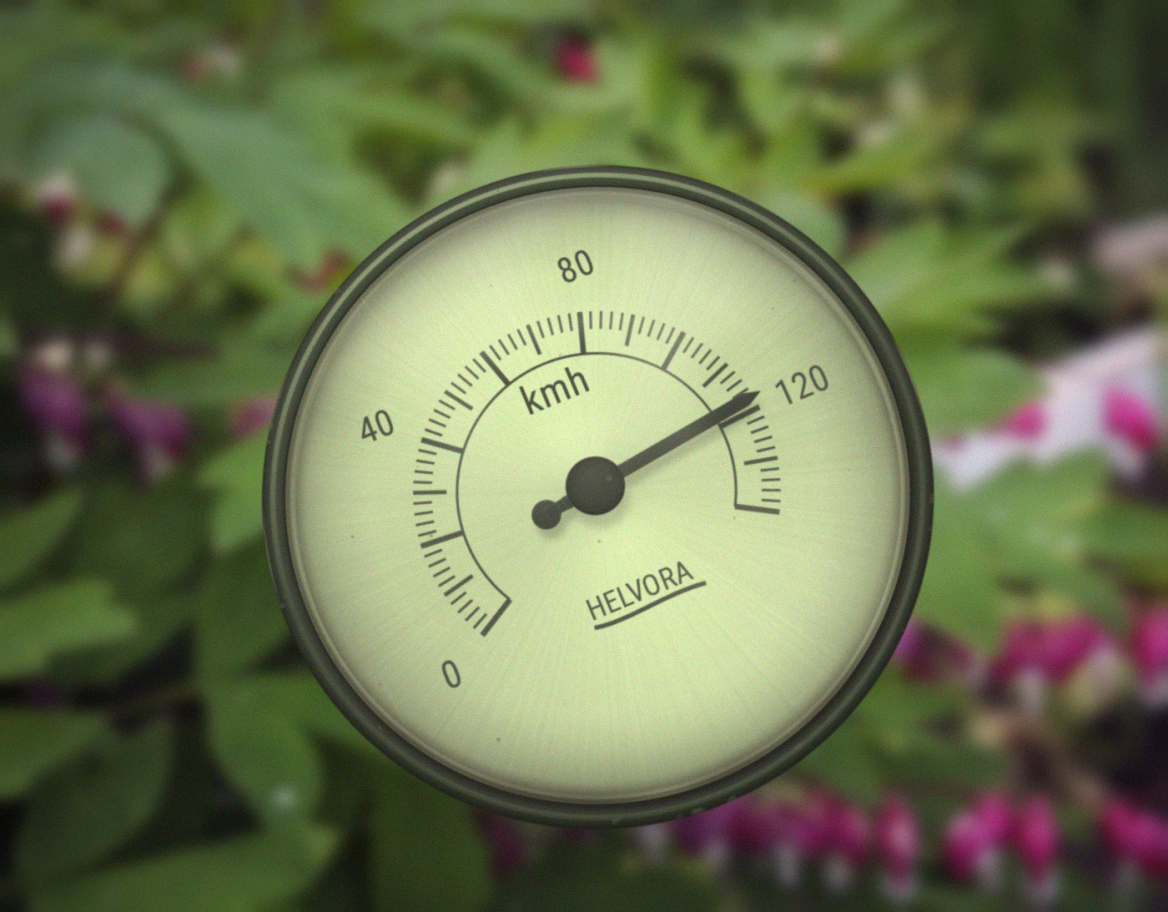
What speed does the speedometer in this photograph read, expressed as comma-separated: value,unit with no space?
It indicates 118,km/h
